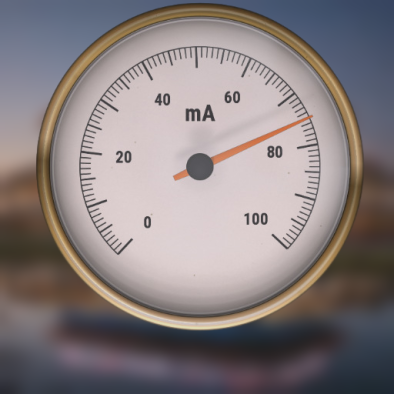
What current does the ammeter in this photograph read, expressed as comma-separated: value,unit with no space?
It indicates 75,mA
